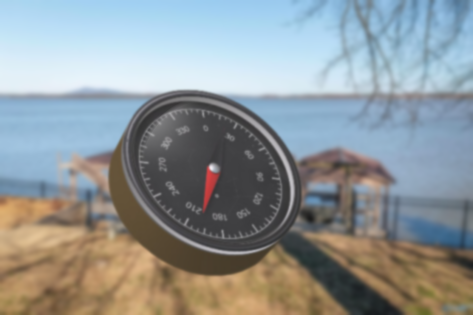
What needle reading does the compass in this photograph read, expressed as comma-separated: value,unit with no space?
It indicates 200,°
